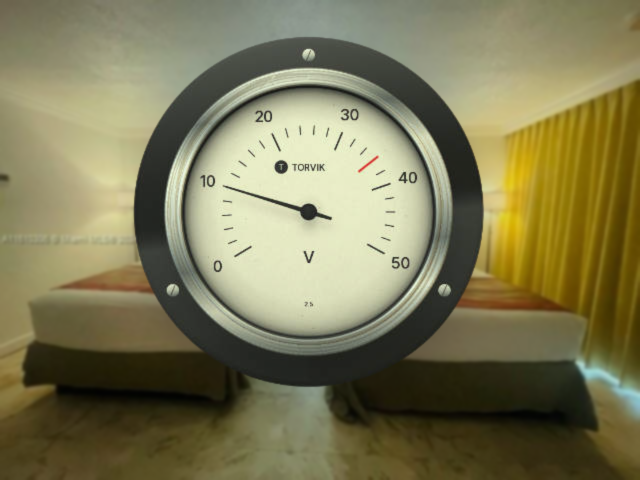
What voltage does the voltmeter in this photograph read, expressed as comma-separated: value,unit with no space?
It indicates 10,V
